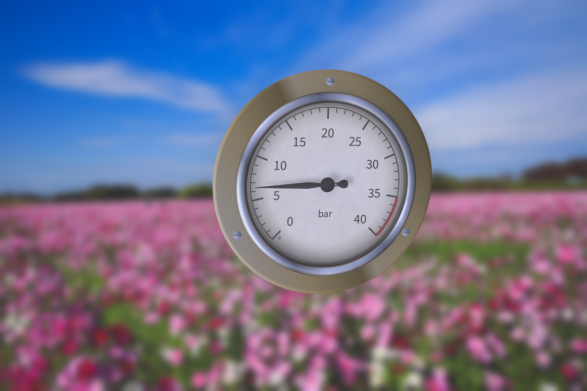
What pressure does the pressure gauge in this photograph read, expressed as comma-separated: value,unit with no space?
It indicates 6.5,bar
